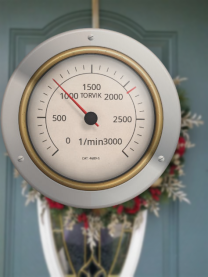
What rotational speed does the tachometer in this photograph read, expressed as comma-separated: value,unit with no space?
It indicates 1000,rpm
